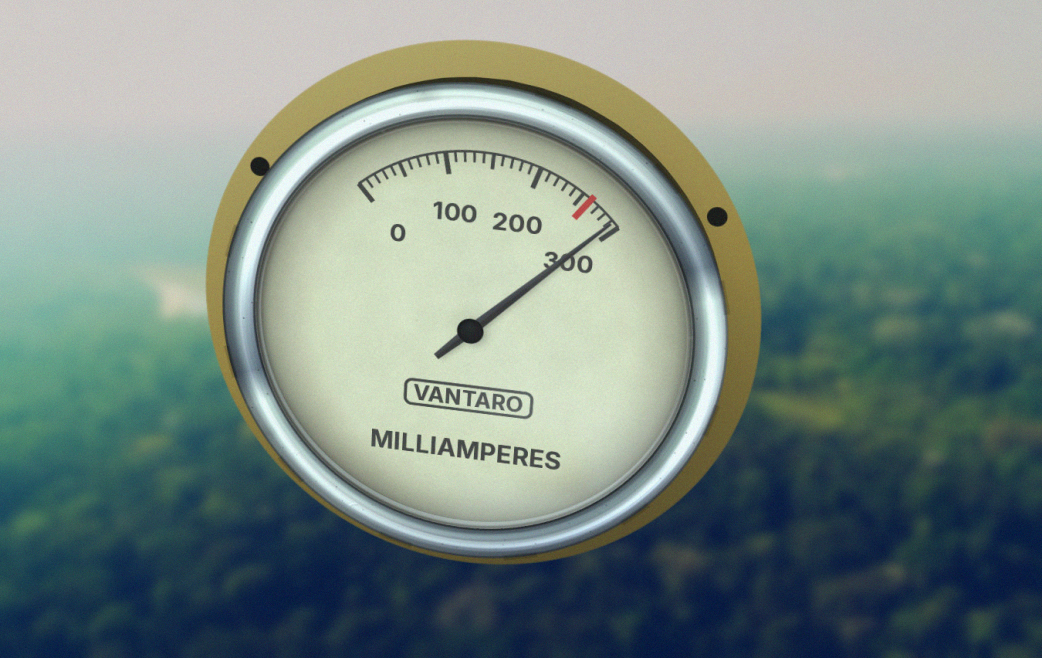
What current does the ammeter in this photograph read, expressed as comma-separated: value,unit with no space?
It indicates 290,mA
